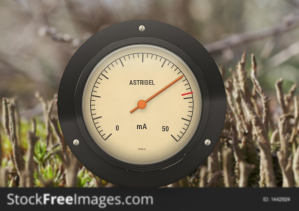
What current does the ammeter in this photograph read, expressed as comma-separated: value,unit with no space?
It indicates 35,mA
